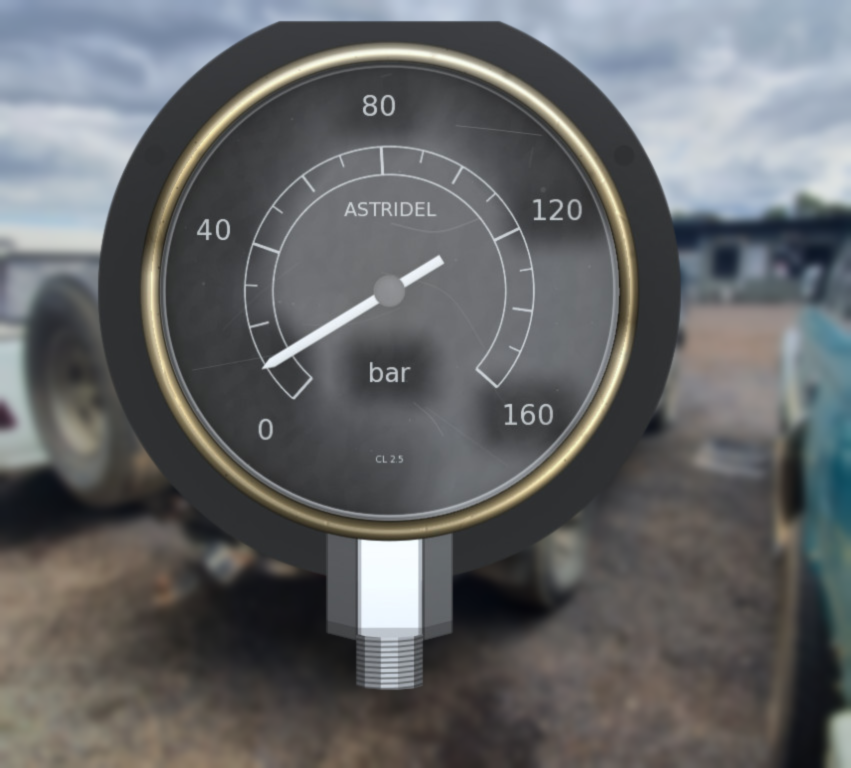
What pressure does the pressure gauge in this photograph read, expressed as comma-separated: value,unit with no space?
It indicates 10,bar
